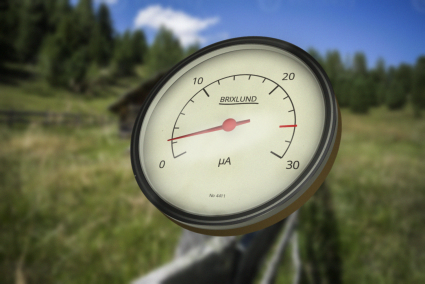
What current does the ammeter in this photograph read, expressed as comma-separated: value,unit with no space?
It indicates 2,µA
